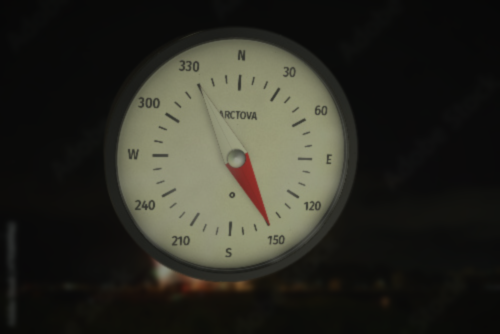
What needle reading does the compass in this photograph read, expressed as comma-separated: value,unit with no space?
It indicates 150,°
